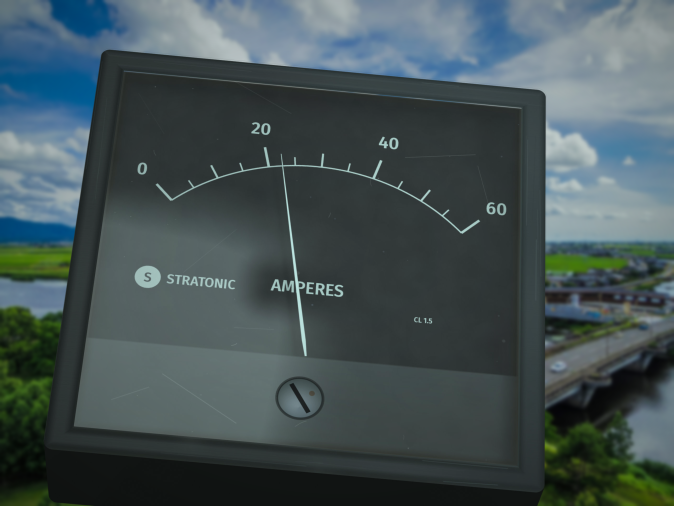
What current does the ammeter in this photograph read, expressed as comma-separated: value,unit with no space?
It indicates 22.5,A
